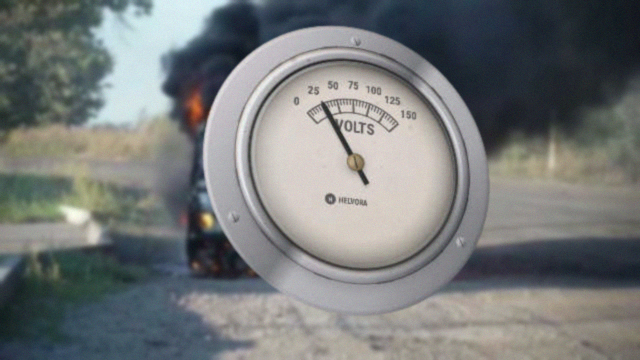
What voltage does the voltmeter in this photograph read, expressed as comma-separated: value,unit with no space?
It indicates 25,V
